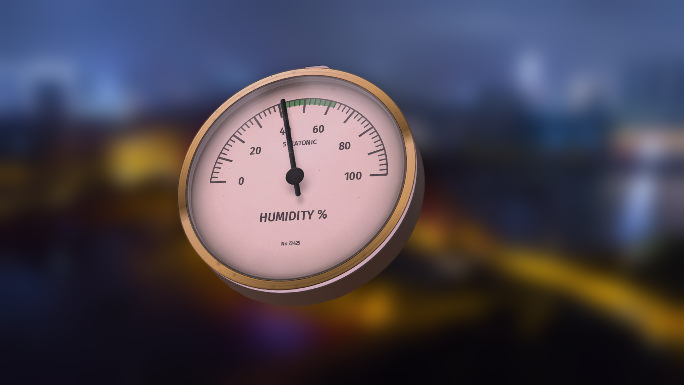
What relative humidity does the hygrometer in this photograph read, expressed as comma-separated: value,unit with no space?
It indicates 42,%
